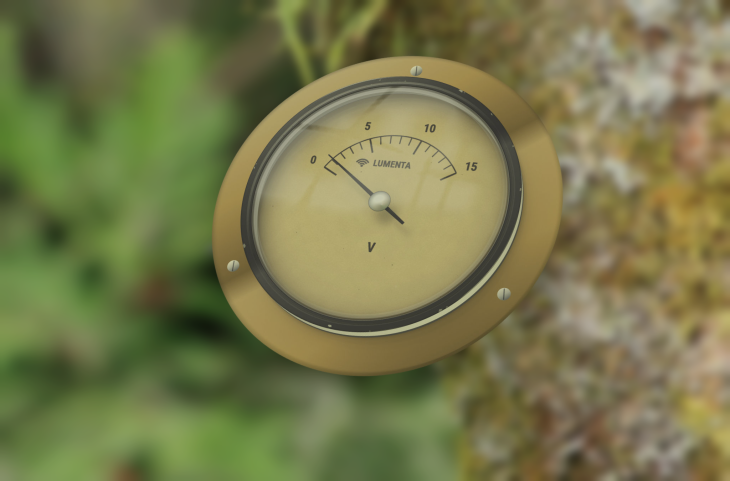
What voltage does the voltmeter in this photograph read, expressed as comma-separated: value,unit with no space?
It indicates 1,V
